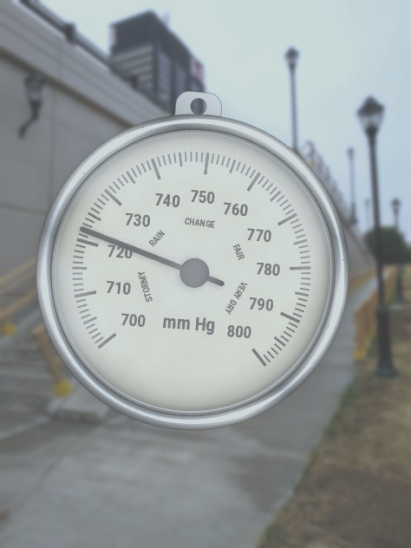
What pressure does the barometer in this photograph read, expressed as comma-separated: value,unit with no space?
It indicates 722,mmHg
